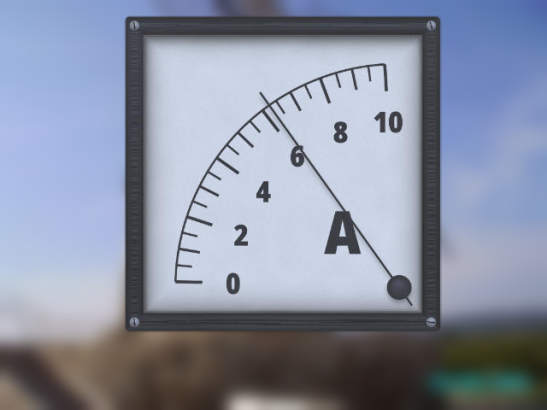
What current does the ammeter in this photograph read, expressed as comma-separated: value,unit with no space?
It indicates 6.25,A
